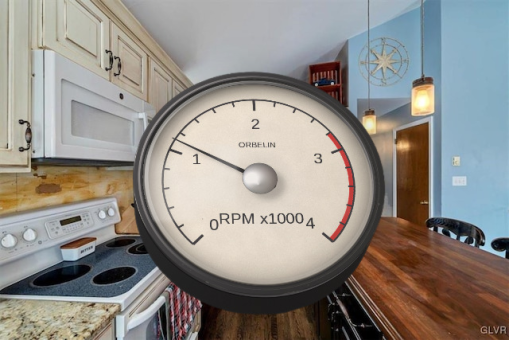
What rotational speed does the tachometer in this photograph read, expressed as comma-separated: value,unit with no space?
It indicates 1100,rpm
